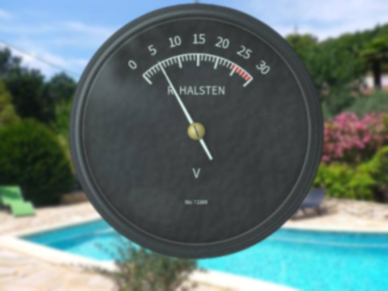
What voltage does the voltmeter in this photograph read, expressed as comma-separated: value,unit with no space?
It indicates 5,V
